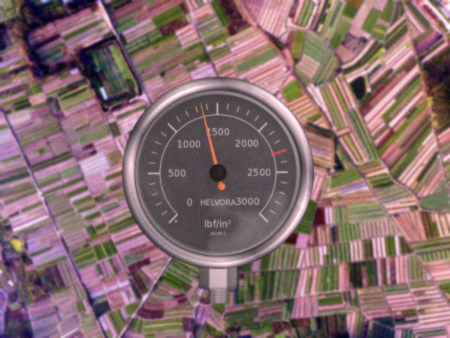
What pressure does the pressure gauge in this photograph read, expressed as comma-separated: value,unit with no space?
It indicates 1350,psi
